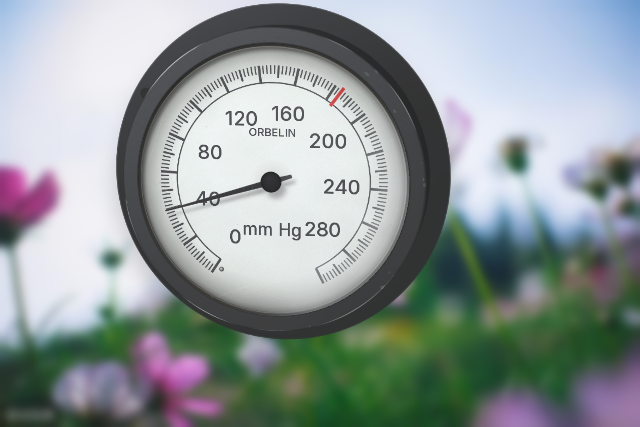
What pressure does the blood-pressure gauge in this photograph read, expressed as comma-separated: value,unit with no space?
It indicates 40,mmHg
